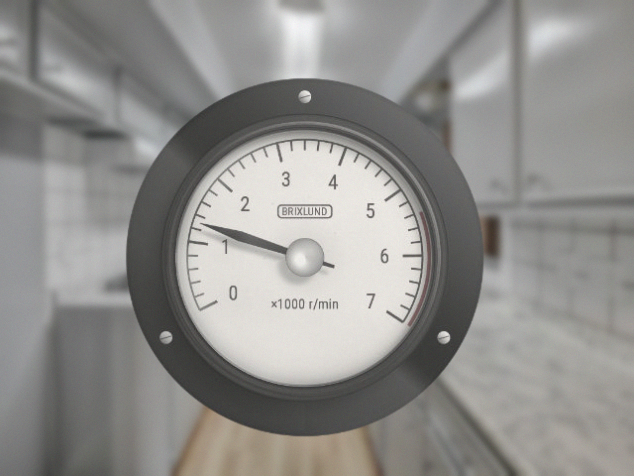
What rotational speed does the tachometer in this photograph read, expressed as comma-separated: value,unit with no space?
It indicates 1300,rpm
